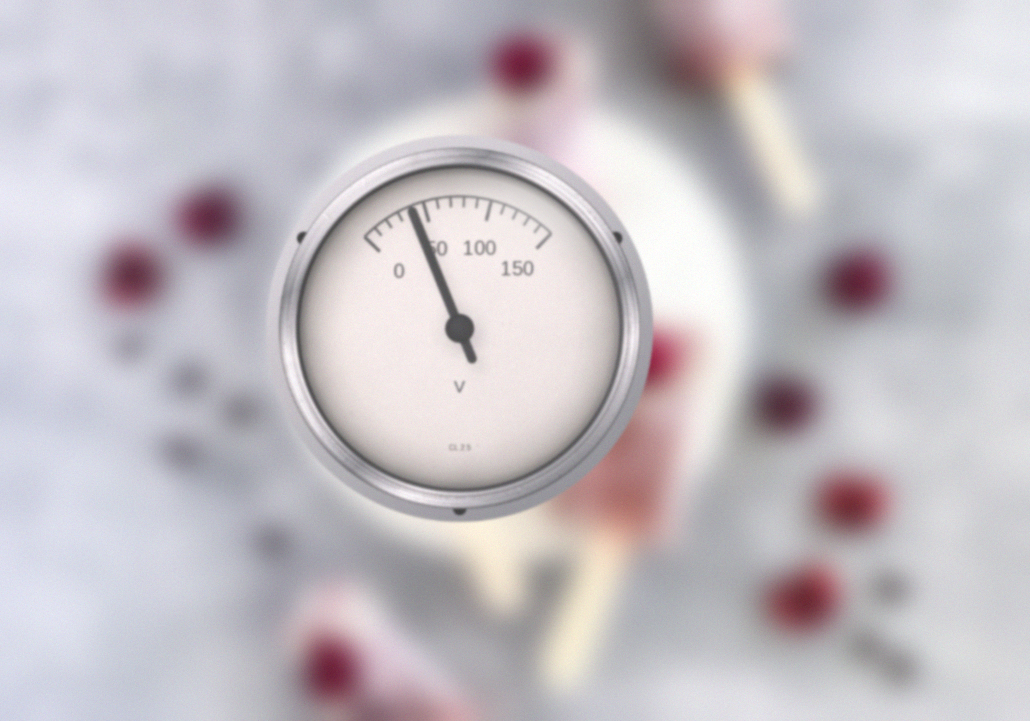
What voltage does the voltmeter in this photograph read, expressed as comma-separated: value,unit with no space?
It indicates 40,V
